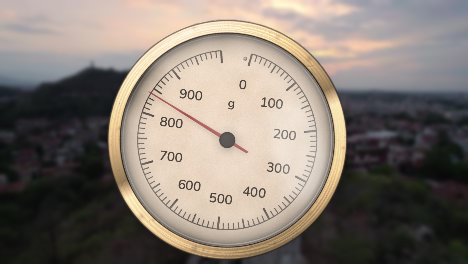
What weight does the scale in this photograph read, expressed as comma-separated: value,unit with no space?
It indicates 840,g
